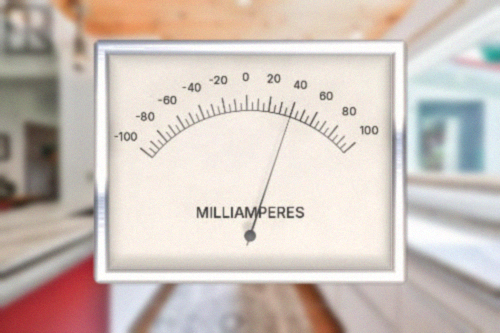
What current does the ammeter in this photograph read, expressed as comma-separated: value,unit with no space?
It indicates 40,mA
